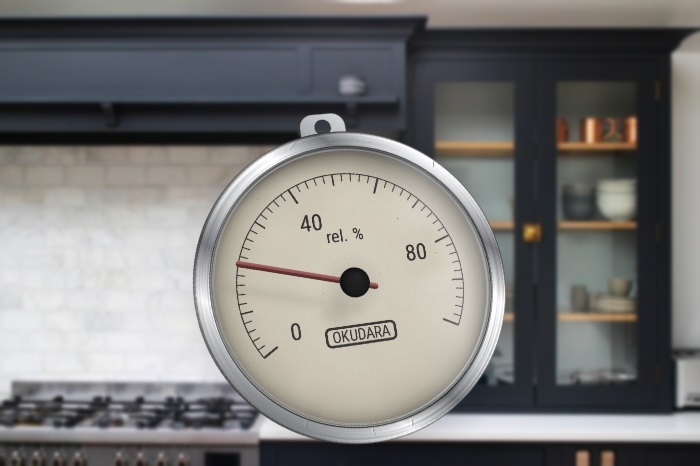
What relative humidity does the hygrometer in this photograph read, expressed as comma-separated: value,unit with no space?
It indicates 20,%
